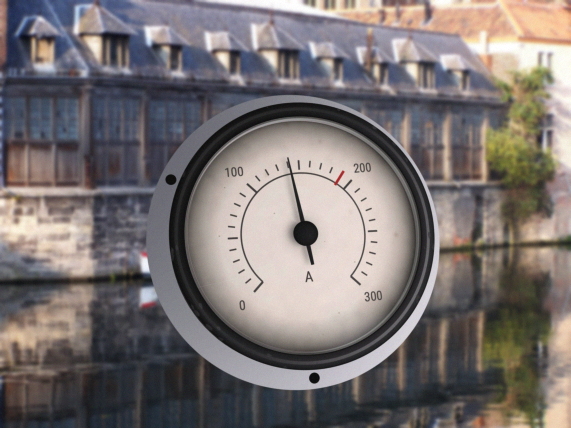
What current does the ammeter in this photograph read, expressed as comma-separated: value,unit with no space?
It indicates 140,A
